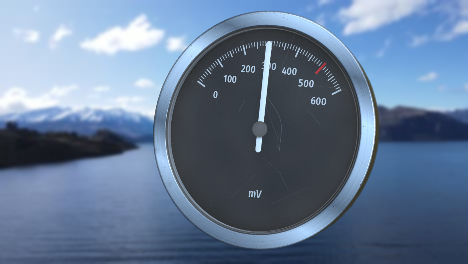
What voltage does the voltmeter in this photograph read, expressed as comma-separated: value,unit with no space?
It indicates 300,mV
